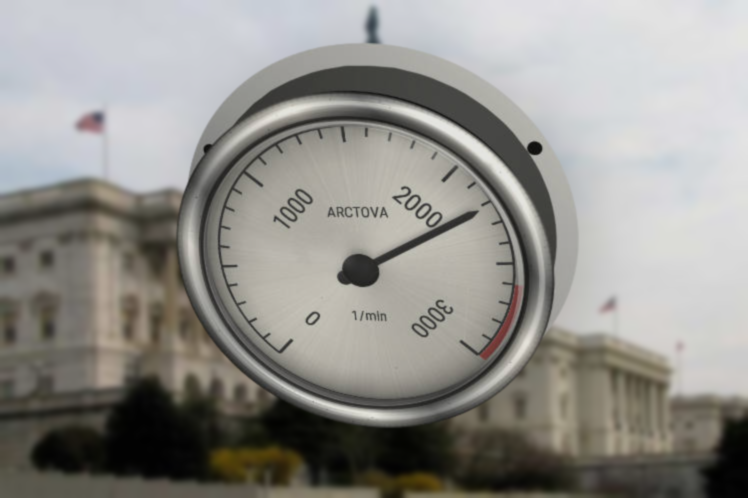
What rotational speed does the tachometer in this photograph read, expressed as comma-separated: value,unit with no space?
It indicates 2200,rpm
